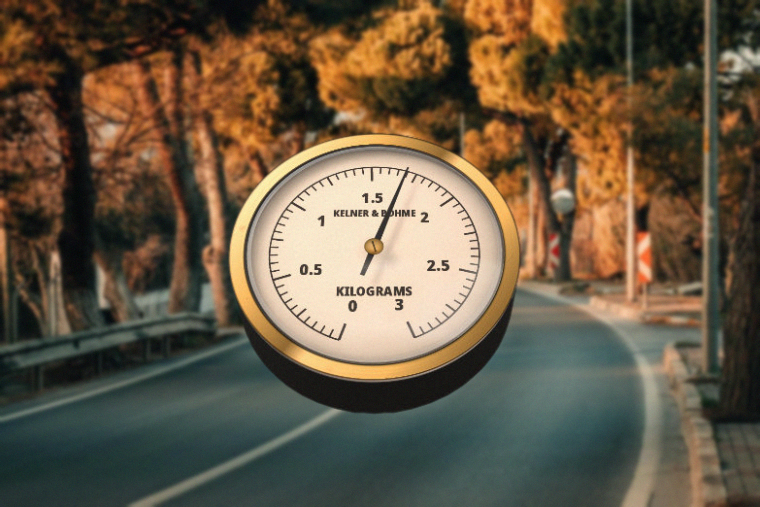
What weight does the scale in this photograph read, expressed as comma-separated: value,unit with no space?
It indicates 1.7,kg
